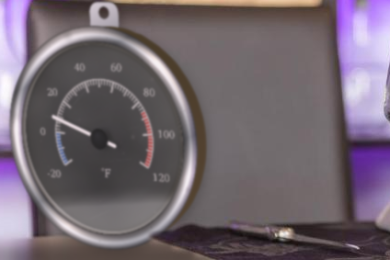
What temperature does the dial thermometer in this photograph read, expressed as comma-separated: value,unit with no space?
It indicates 10,°F
